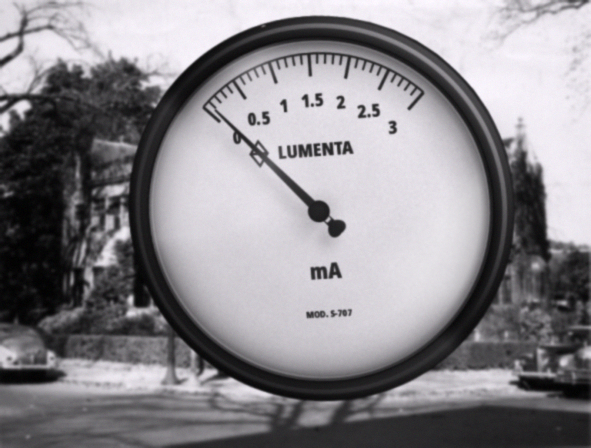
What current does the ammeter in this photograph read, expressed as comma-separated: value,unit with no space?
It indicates 0.1,mA
